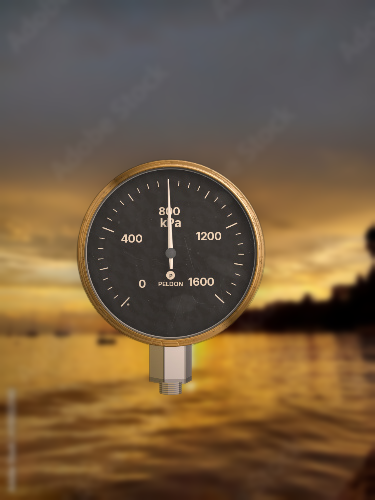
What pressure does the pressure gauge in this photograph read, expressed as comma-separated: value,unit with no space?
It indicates 800,kPa
